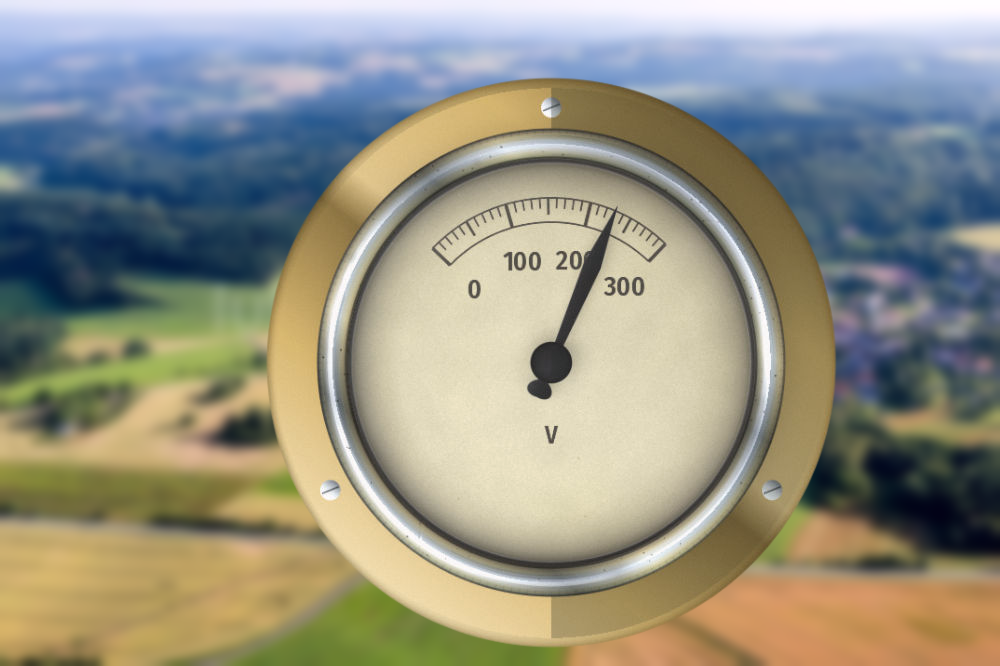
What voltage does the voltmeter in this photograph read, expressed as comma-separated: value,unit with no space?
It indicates 230,V
